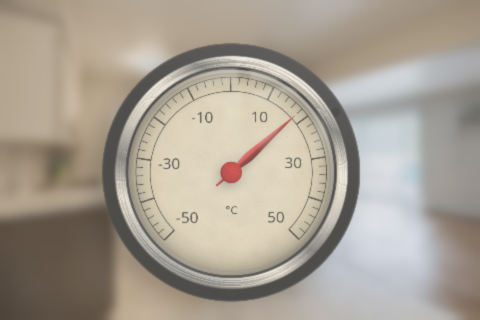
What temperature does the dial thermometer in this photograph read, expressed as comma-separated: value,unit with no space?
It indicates 18,°C
